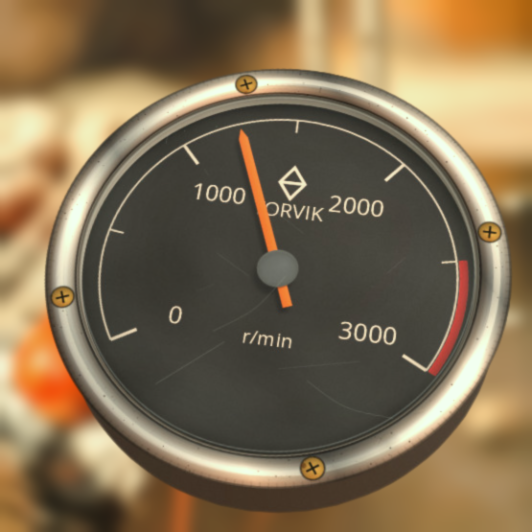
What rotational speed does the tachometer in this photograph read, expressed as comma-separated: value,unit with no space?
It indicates 1250,rpm
